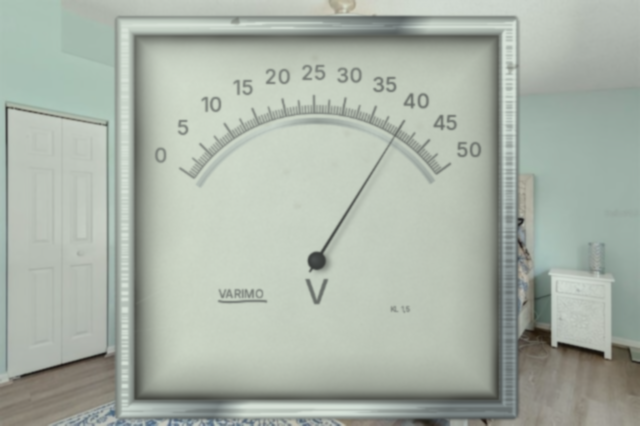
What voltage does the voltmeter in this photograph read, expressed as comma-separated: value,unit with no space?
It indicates 40,V
